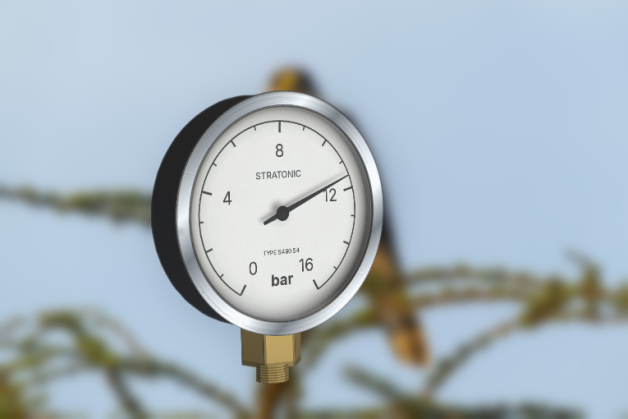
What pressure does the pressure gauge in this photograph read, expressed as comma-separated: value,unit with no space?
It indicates 11.5,bar
